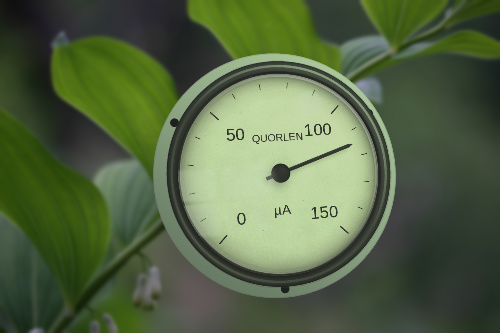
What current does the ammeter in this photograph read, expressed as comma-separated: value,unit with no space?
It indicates 115,µA
